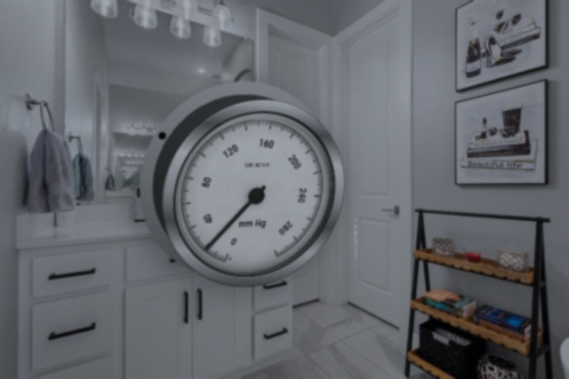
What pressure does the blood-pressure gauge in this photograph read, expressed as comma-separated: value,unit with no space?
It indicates 20,mmHg
